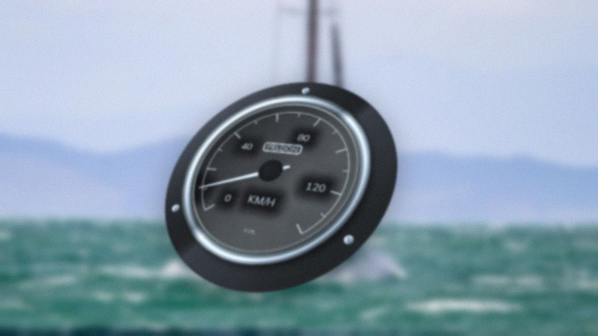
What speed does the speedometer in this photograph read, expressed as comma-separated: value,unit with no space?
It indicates 10,km/h
